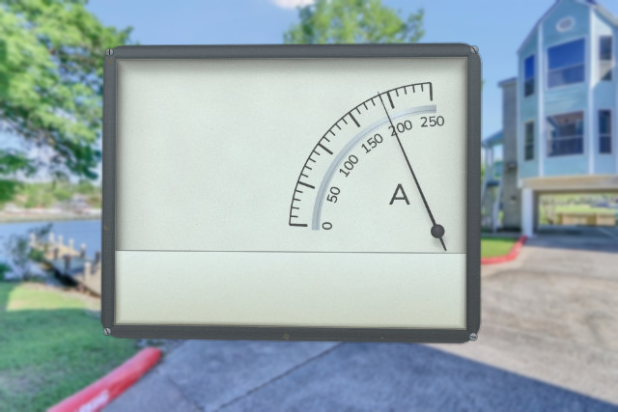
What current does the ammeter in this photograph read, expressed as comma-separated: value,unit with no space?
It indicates 190,A
